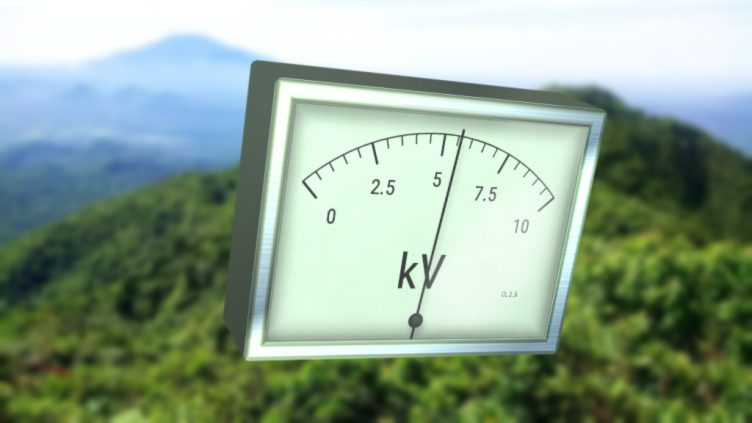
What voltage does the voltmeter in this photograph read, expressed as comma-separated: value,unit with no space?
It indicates 5.5,kV
